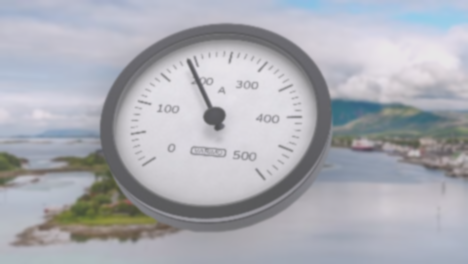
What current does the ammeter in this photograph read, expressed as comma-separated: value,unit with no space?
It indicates 190,A
